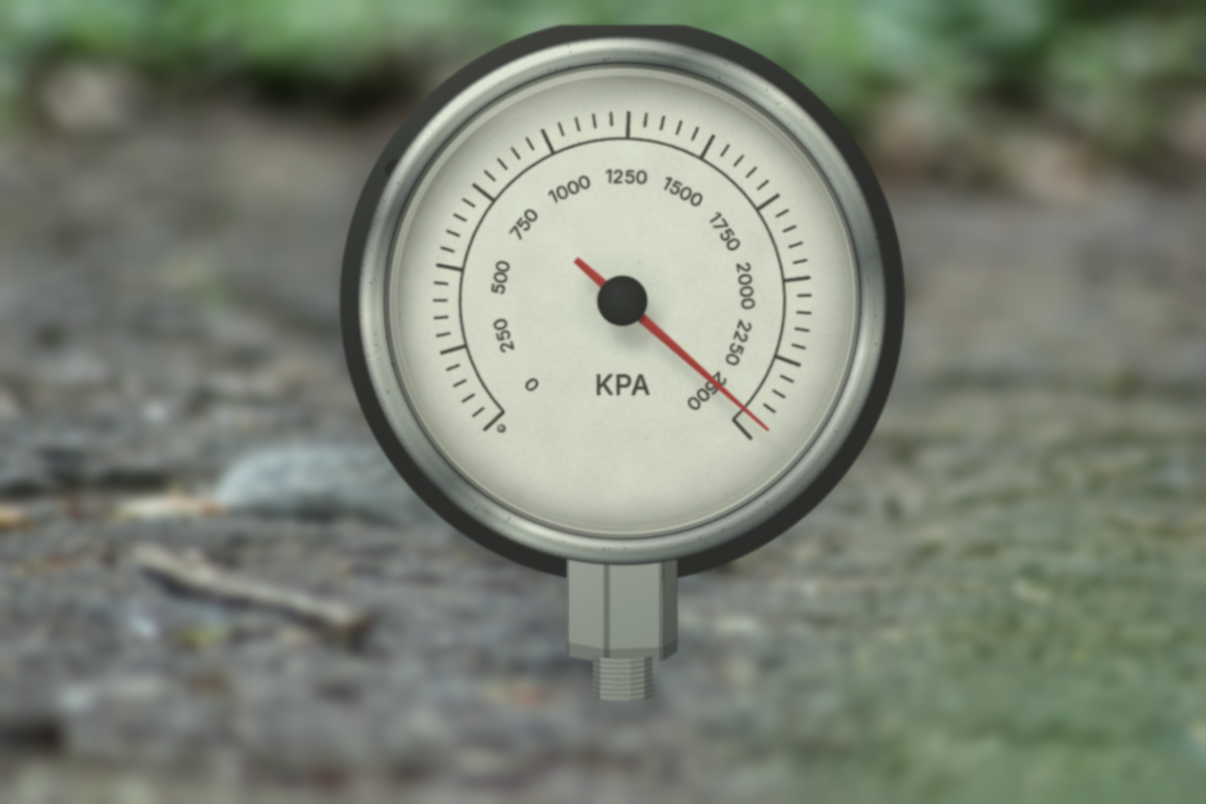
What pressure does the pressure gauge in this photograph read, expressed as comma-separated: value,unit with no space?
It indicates 2450,kPa
